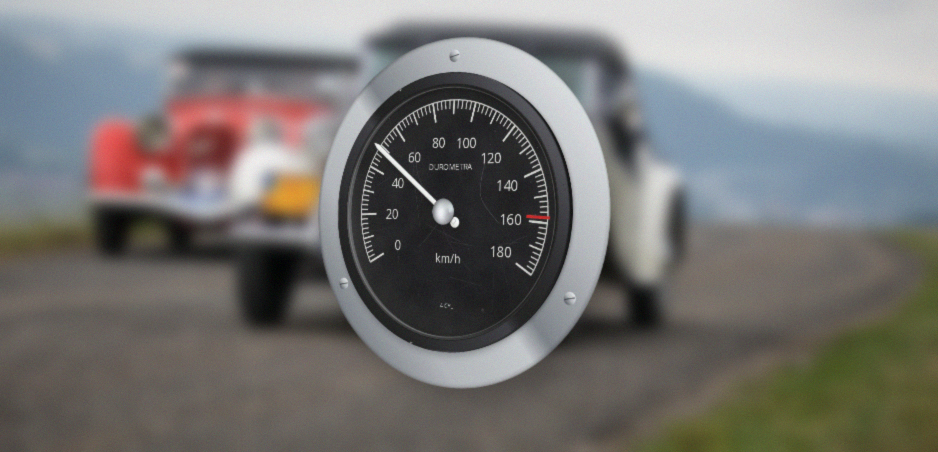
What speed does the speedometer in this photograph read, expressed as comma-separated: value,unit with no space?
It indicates 50,km/h
